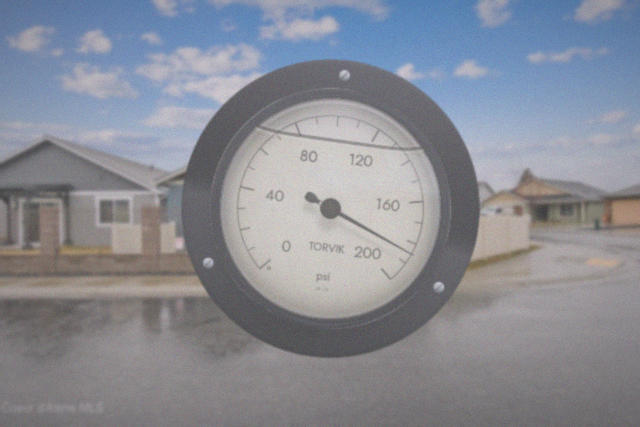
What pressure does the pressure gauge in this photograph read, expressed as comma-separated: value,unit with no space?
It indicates 185,psi
